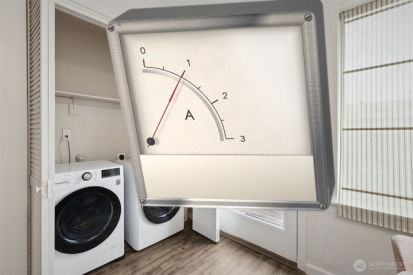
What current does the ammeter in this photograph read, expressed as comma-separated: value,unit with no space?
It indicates 1,A
